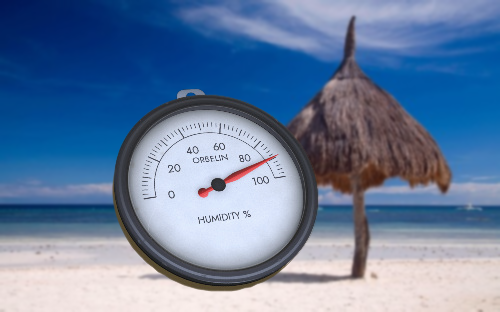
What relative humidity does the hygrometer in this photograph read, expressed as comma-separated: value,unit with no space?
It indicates 90,%
